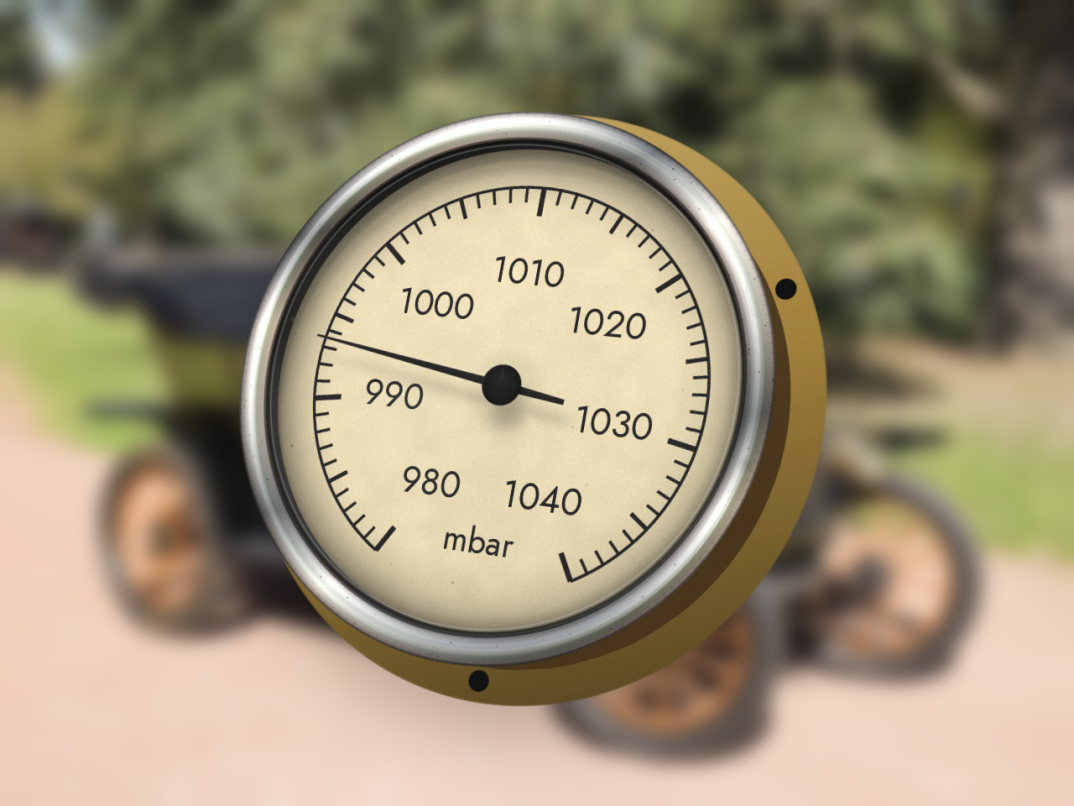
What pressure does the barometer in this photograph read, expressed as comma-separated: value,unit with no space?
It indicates 993.5,mbar
